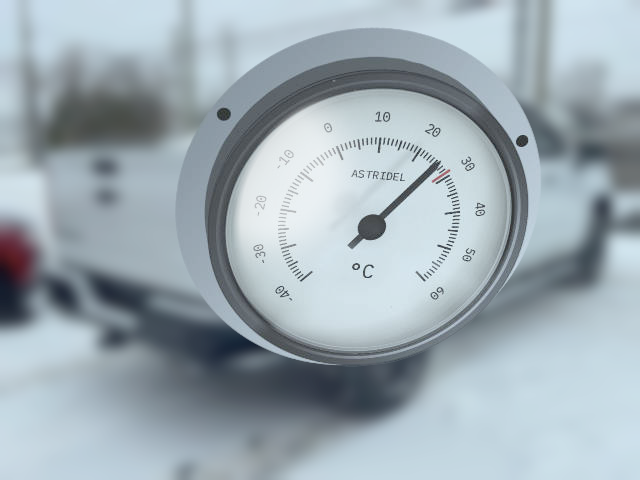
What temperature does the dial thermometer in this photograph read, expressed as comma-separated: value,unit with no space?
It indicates 25,°C
